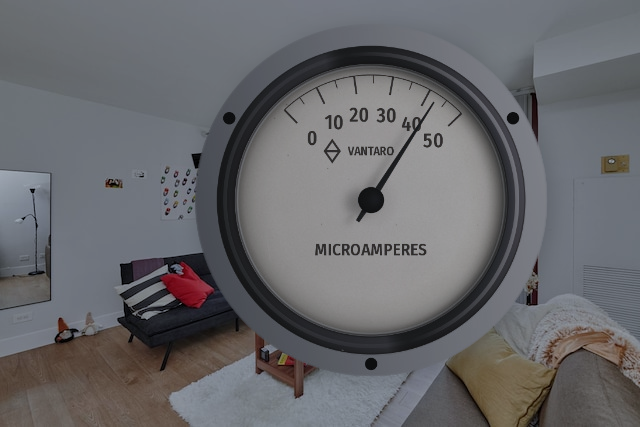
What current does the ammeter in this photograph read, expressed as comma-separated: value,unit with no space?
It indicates 42.5,µA
